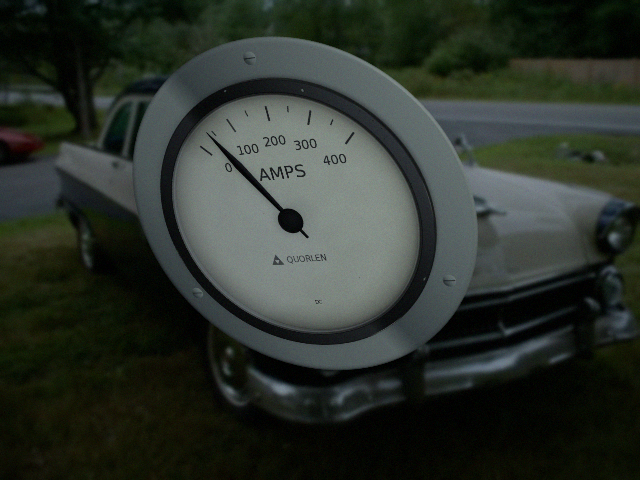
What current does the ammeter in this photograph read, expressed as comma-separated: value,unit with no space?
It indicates 50,A
